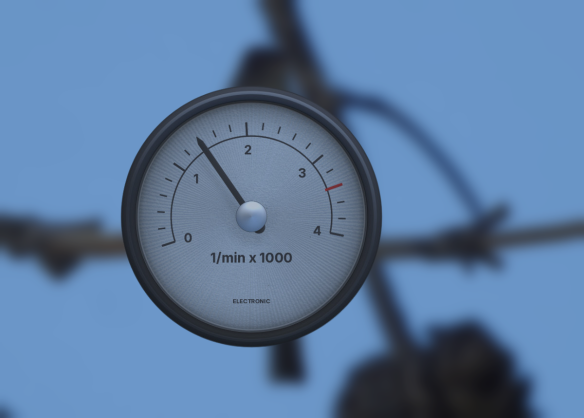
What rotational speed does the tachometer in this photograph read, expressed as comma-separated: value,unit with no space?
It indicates 1400,rpm
